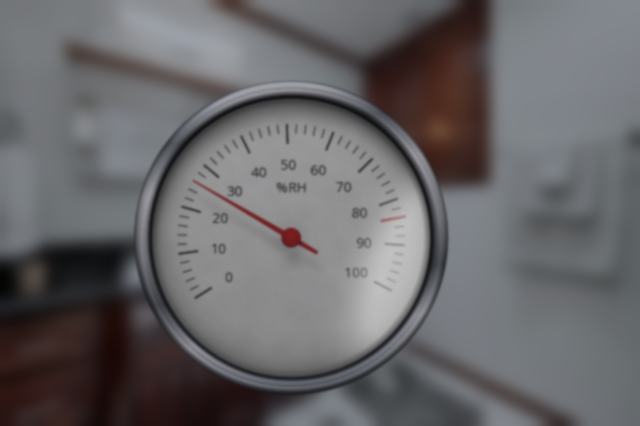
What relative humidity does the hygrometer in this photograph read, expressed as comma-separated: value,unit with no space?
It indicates 26,%
